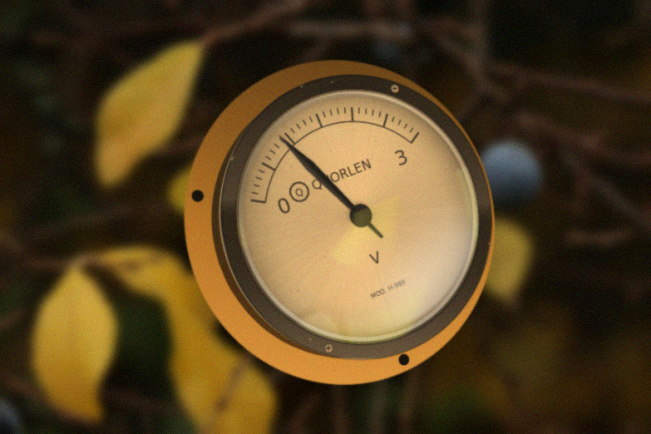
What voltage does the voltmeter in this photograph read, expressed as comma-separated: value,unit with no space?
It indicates 0.9,V
